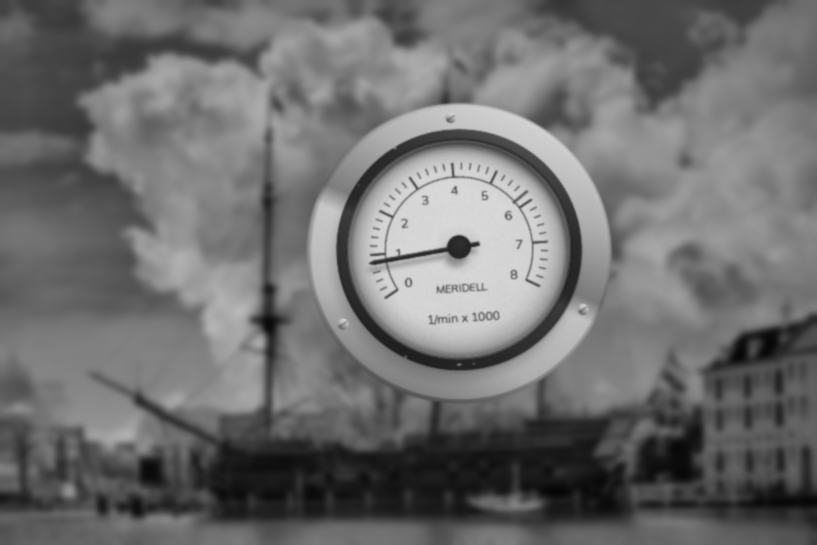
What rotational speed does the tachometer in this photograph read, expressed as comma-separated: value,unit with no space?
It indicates 800,rpm
